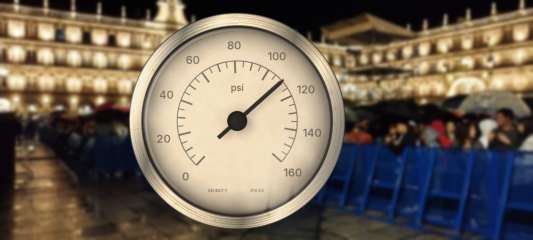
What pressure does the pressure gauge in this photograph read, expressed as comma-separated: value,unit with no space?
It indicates 110,psi
